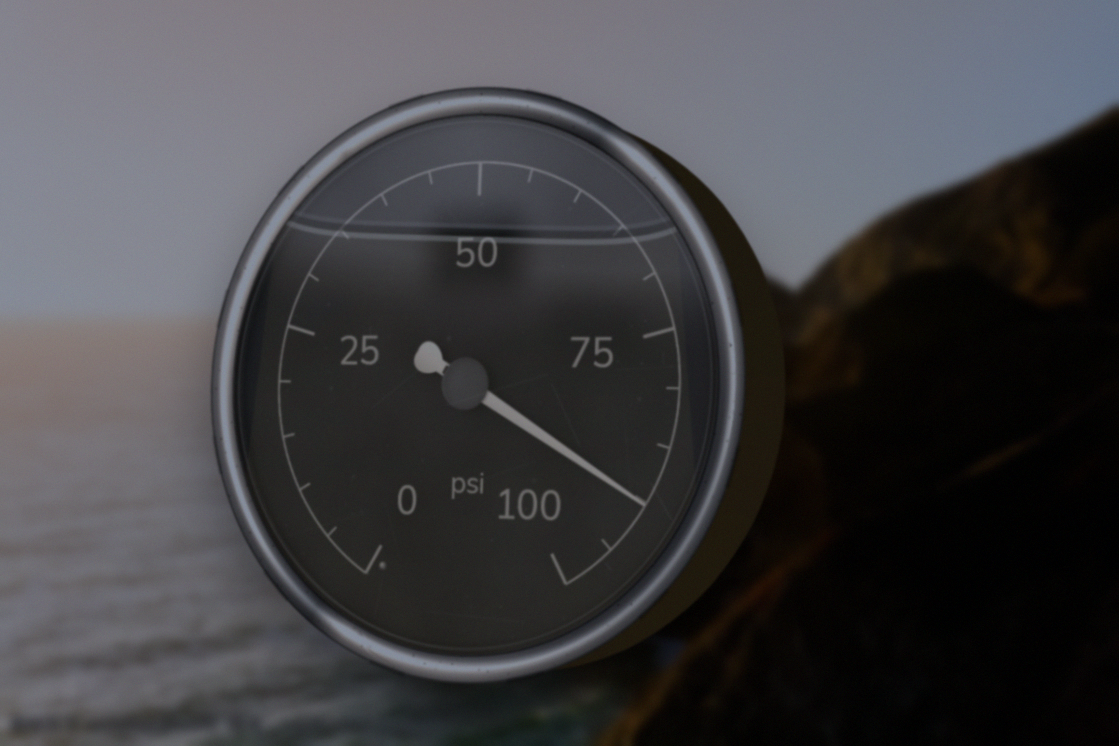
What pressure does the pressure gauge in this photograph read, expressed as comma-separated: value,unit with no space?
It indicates 90,psi
